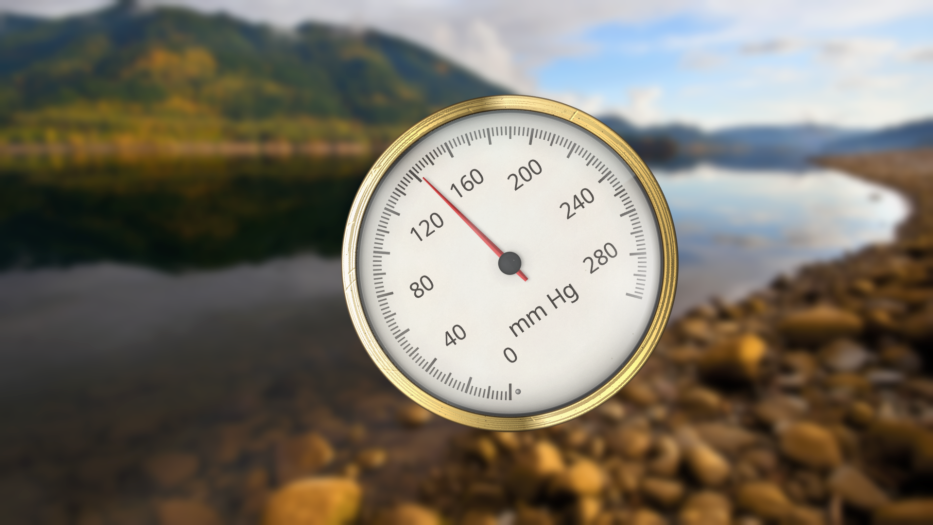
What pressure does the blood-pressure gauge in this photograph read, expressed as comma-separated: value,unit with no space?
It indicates 142,mmHg
